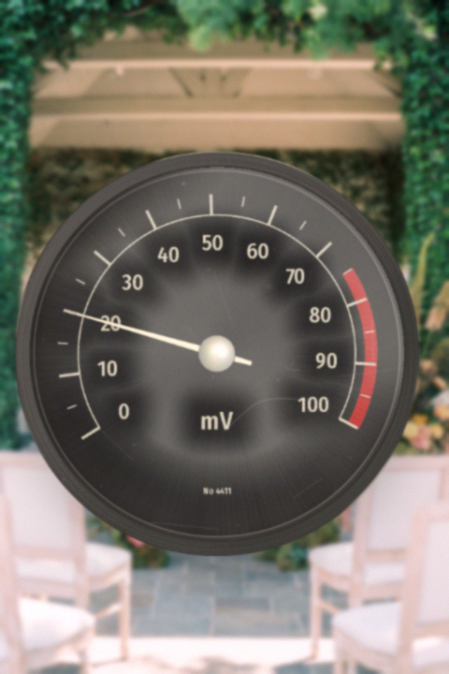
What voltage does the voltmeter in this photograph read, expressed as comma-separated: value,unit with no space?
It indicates 20,mV
